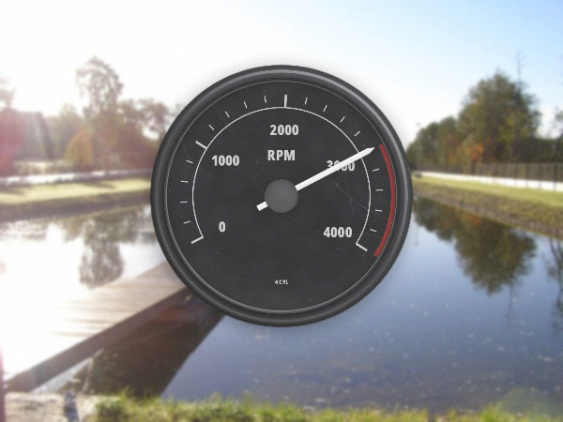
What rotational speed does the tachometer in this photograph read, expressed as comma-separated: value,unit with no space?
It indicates 3000,rpm
